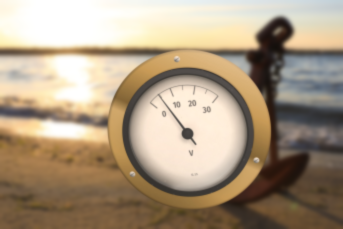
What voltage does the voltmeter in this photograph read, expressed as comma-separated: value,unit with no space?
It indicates 5,V
